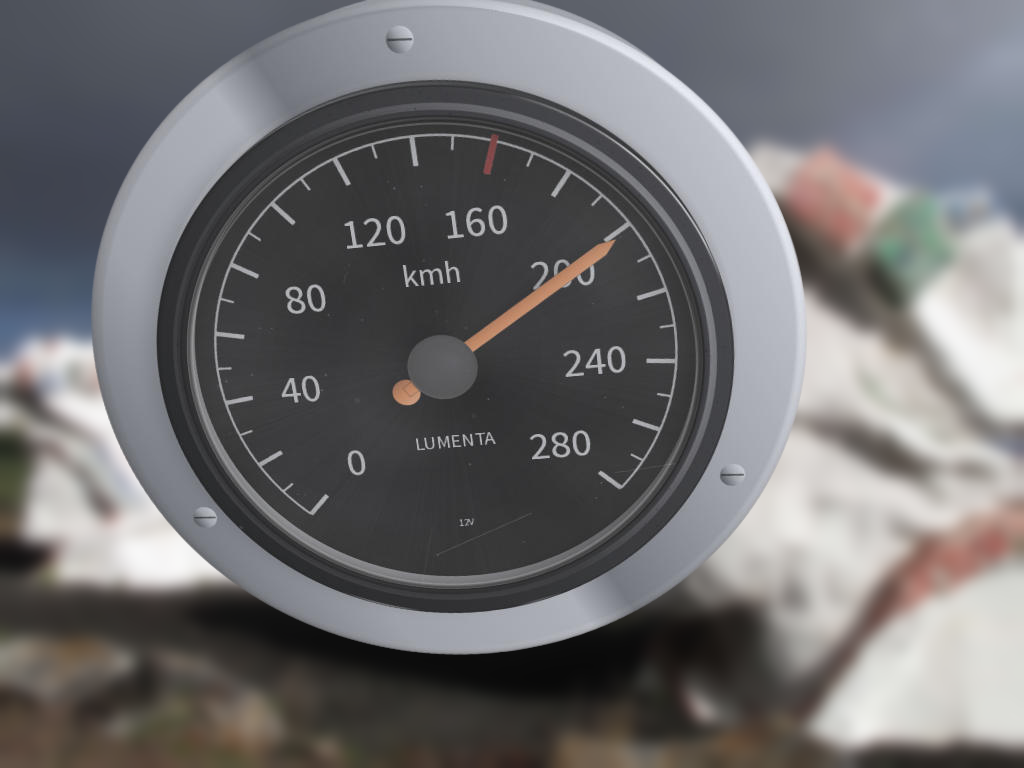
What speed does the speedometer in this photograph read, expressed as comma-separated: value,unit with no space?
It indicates 200,km/h
